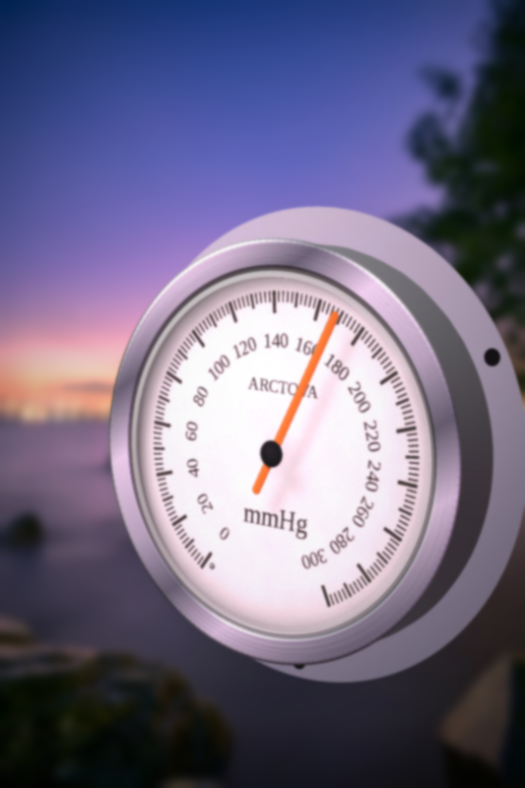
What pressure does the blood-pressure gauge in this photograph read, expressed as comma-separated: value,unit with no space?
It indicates 170,mmHg
